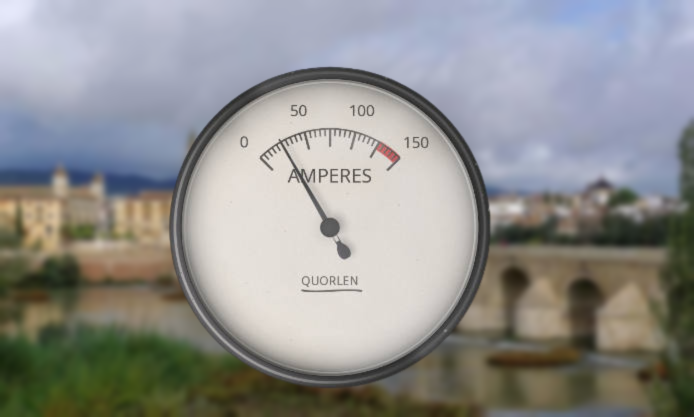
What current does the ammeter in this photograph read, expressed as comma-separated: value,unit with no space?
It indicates 25,A
